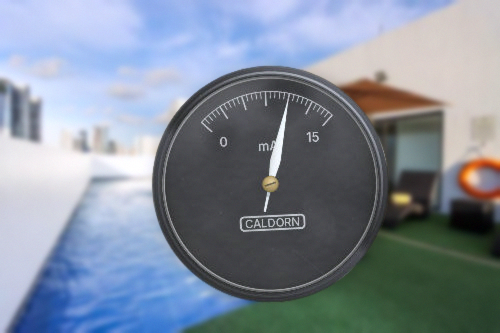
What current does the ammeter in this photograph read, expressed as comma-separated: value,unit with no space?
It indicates 10,mA
